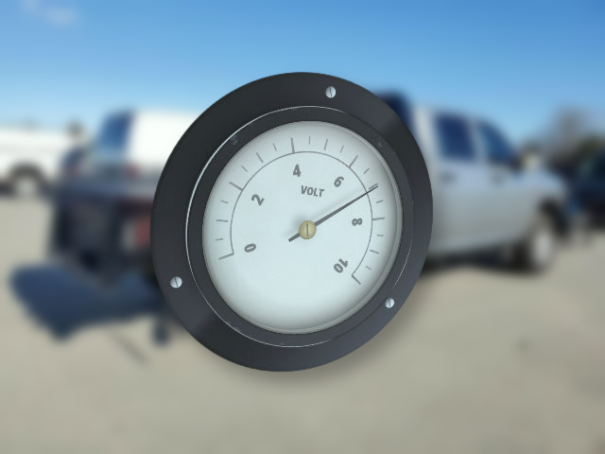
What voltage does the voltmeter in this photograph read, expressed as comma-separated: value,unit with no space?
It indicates 7,V
